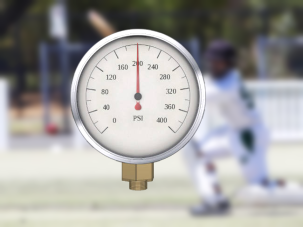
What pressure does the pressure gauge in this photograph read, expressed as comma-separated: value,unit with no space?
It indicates 200,psi
